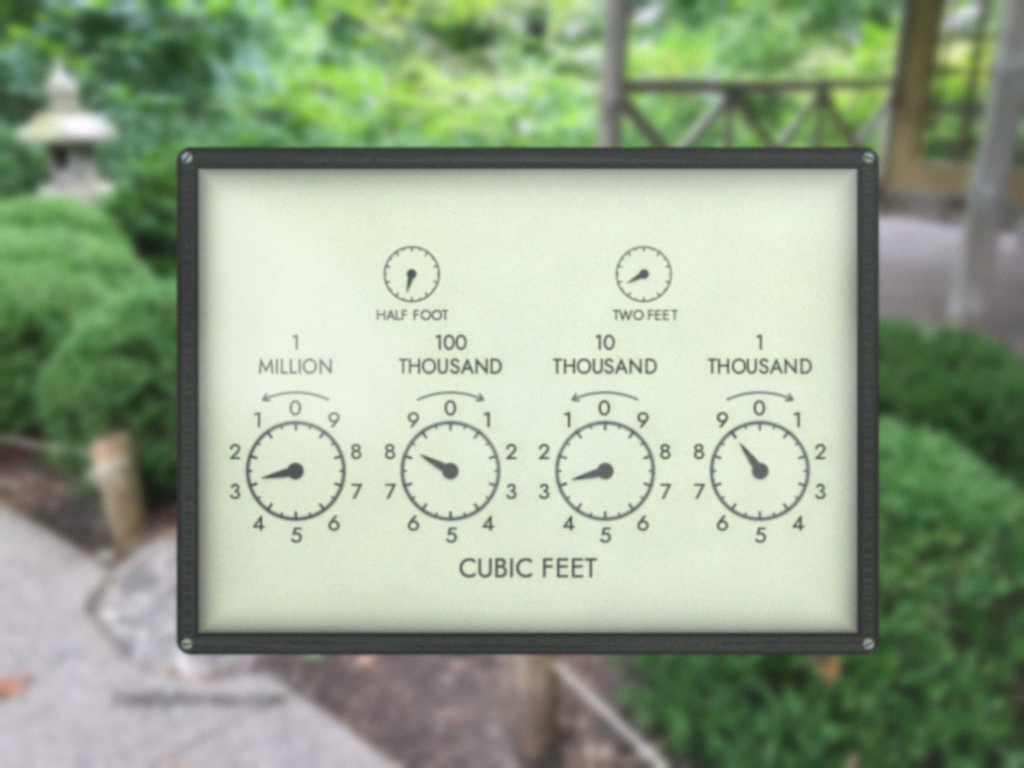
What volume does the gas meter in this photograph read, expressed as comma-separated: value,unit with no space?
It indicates 282900,ft³
